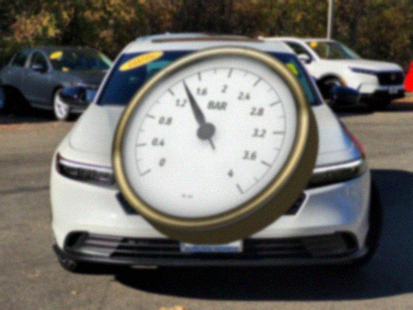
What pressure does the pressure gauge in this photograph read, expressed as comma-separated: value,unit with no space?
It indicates 1.4,bar
